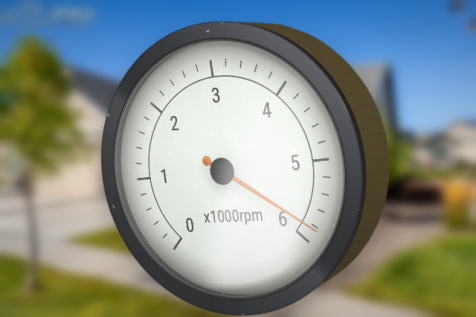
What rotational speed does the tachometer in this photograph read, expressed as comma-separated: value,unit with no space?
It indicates 5800,rpm
